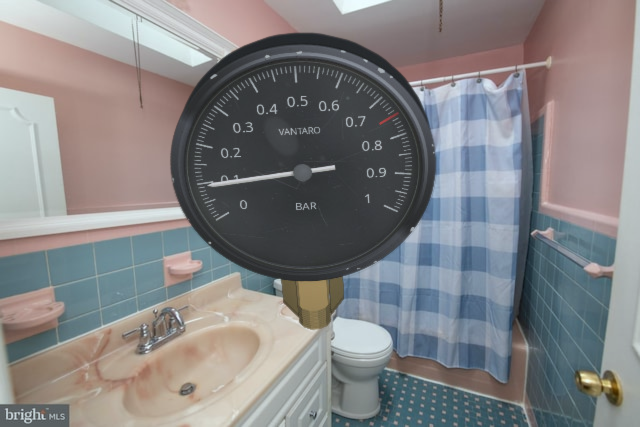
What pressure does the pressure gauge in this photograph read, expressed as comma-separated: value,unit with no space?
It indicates 0.1,bar
